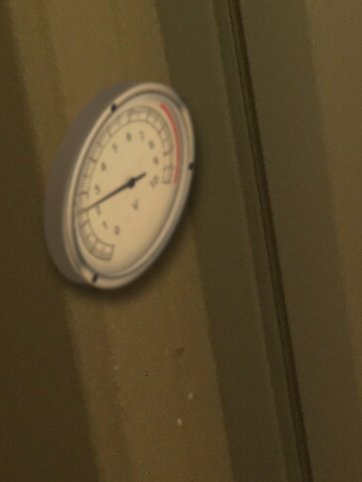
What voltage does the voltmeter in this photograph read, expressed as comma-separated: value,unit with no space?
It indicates 2.5,V
